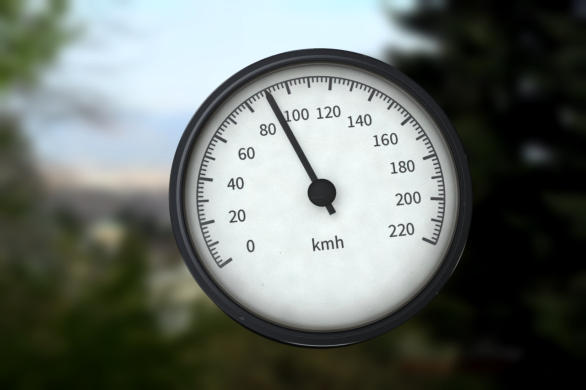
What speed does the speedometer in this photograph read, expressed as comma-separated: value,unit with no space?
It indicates 90,km/h
